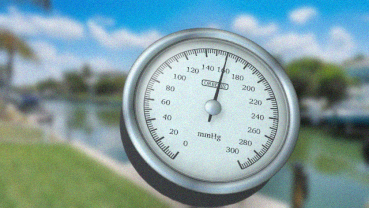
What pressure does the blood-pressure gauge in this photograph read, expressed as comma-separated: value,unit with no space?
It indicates 160,mmHg
